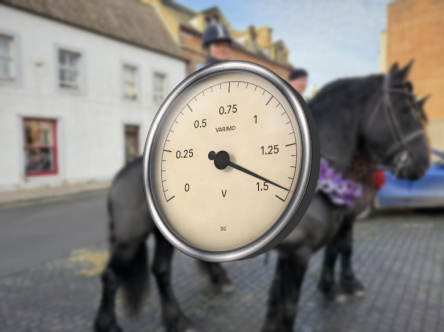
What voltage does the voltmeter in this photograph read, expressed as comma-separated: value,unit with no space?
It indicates 1.45,V
